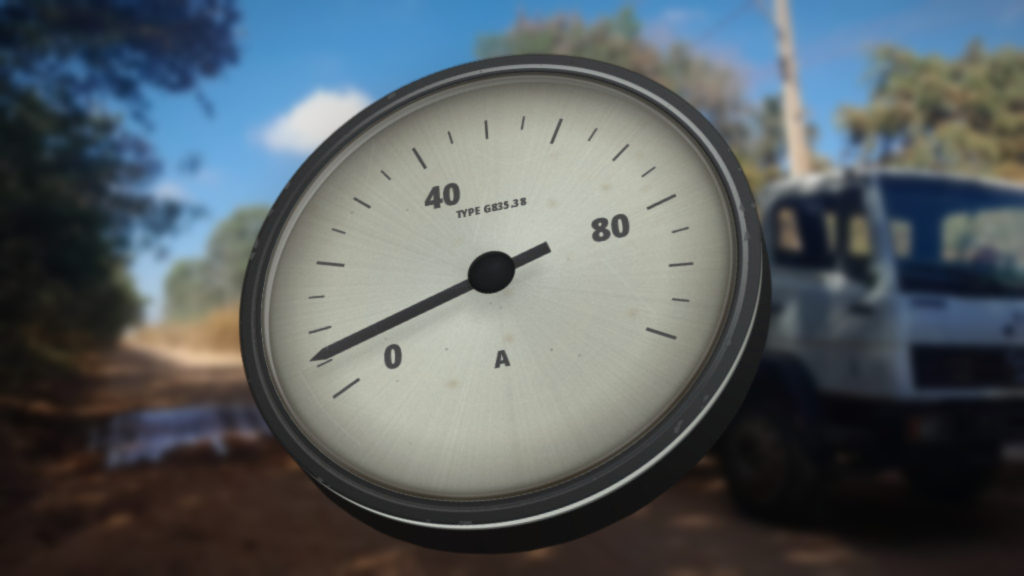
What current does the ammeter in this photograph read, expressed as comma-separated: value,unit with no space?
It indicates 5,A
